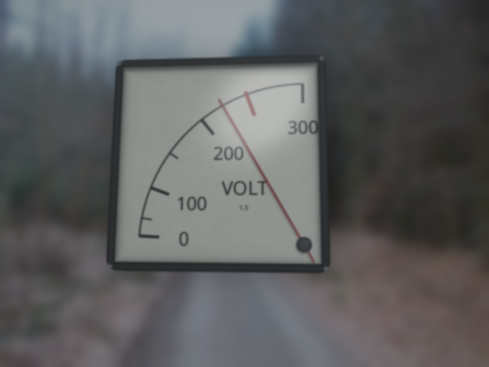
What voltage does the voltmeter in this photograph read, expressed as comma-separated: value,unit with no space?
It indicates 225,V
